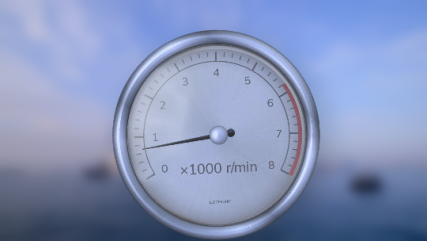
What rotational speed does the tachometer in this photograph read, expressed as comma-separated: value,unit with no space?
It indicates 700,rpm
